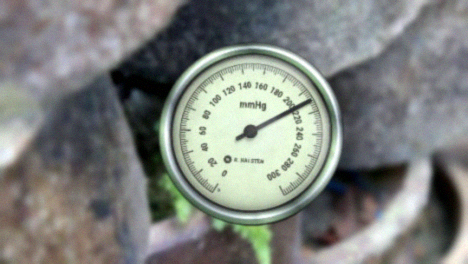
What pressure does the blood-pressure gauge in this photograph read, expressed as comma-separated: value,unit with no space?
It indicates 210,mmHg
